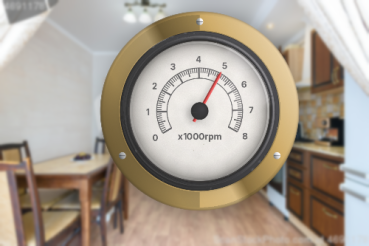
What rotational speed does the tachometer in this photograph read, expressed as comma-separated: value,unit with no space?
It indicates 5000,rpm
